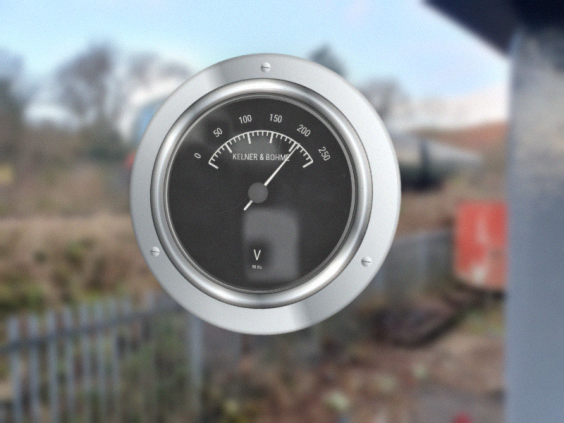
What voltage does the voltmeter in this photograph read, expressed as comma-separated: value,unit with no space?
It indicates 210,V
